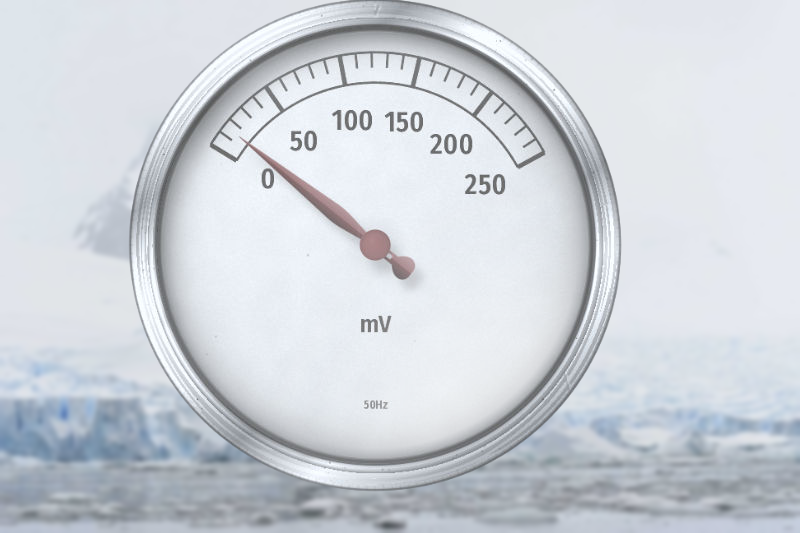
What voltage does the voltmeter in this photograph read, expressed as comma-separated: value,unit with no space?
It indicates 15,mV
